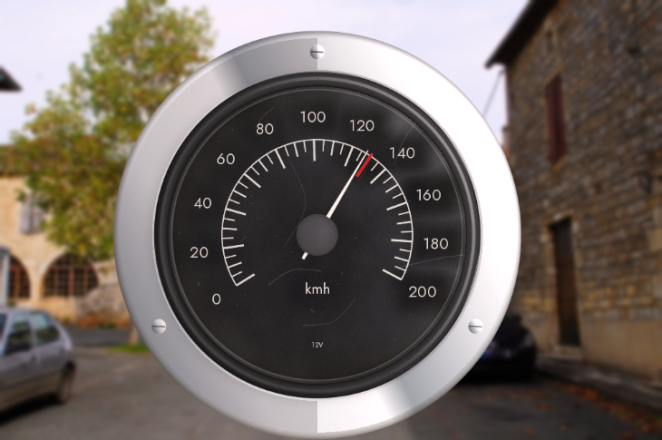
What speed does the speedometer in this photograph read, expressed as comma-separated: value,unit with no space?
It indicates 127.5,km/h
